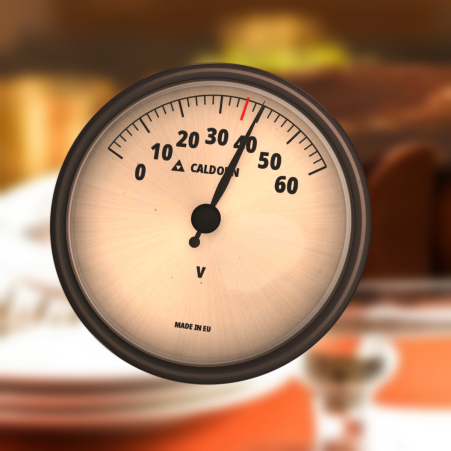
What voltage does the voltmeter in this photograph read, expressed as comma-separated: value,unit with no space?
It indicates 40,V
